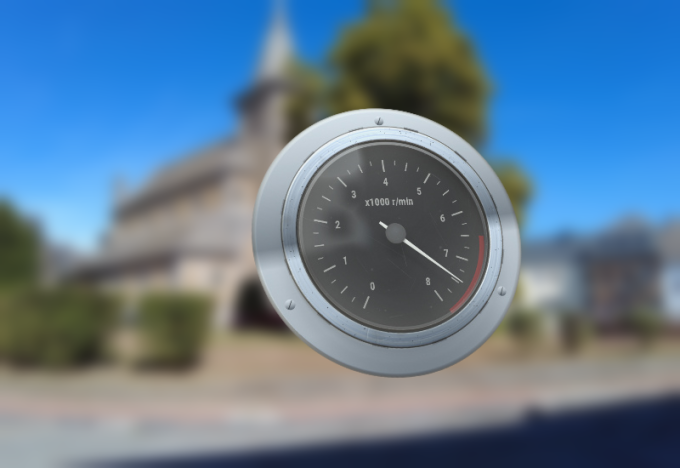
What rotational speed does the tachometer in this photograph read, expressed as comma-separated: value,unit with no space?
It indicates 7500,rpm
